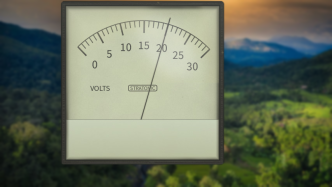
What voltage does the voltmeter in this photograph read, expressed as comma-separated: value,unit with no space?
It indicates 20,V
